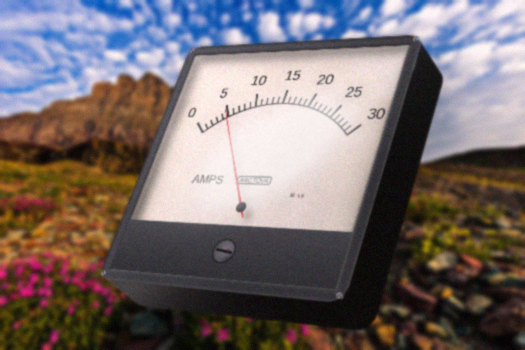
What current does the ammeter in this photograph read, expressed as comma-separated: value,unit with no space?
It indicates 5,A
